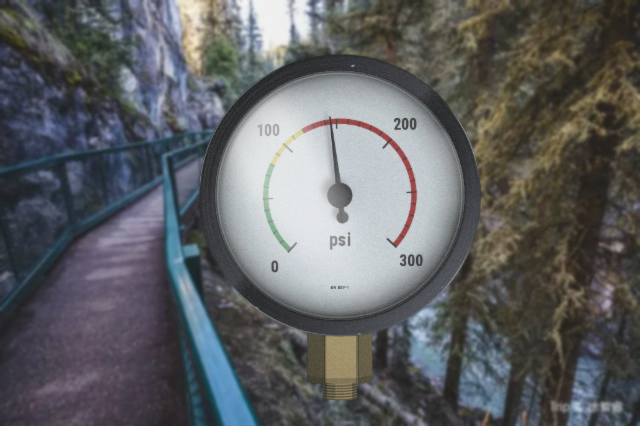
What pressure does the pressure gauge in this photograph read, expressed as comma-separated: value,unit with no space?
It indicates 145,psi
